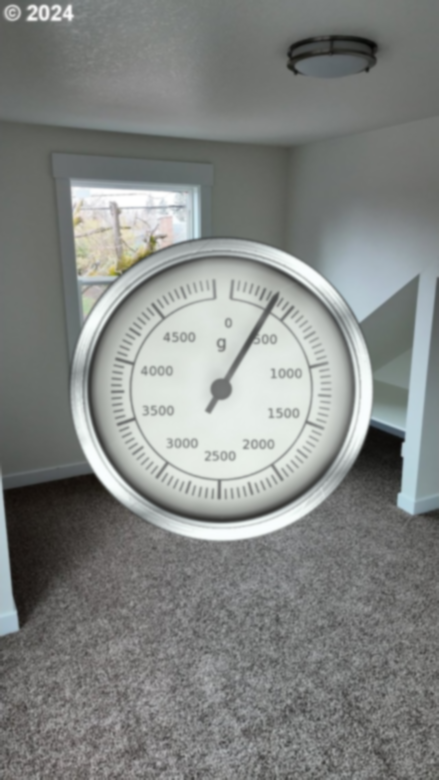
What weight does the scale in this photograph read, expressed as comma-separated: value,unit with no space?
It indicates 350,g
